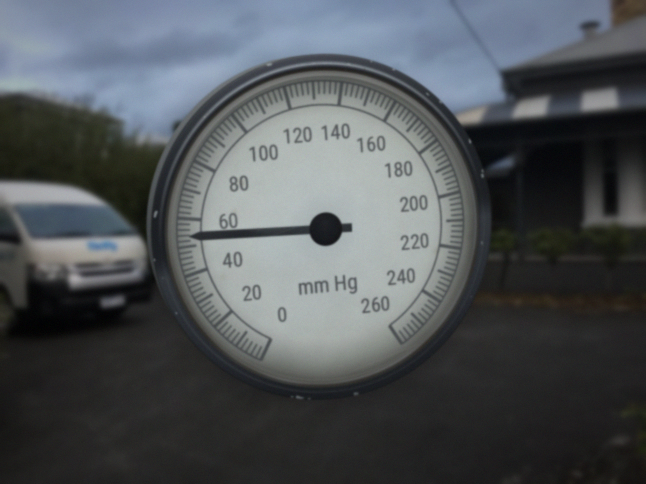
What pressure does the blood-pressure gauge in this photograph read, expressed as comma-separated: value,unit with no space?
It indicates 54,mmHg
